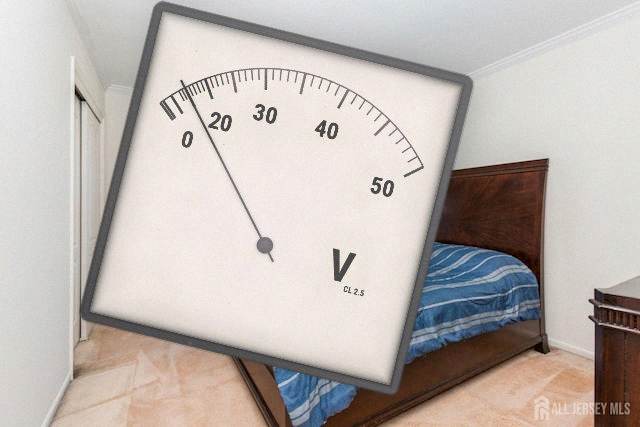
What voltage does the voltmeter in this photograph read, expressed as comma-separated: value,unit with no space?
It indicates 15,V
